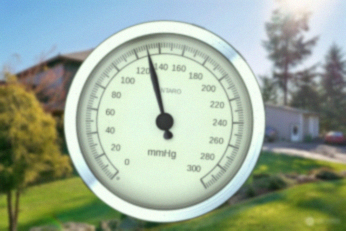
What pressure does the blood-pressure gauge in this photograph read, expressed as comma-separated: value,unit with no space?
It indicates 130,mmHg
